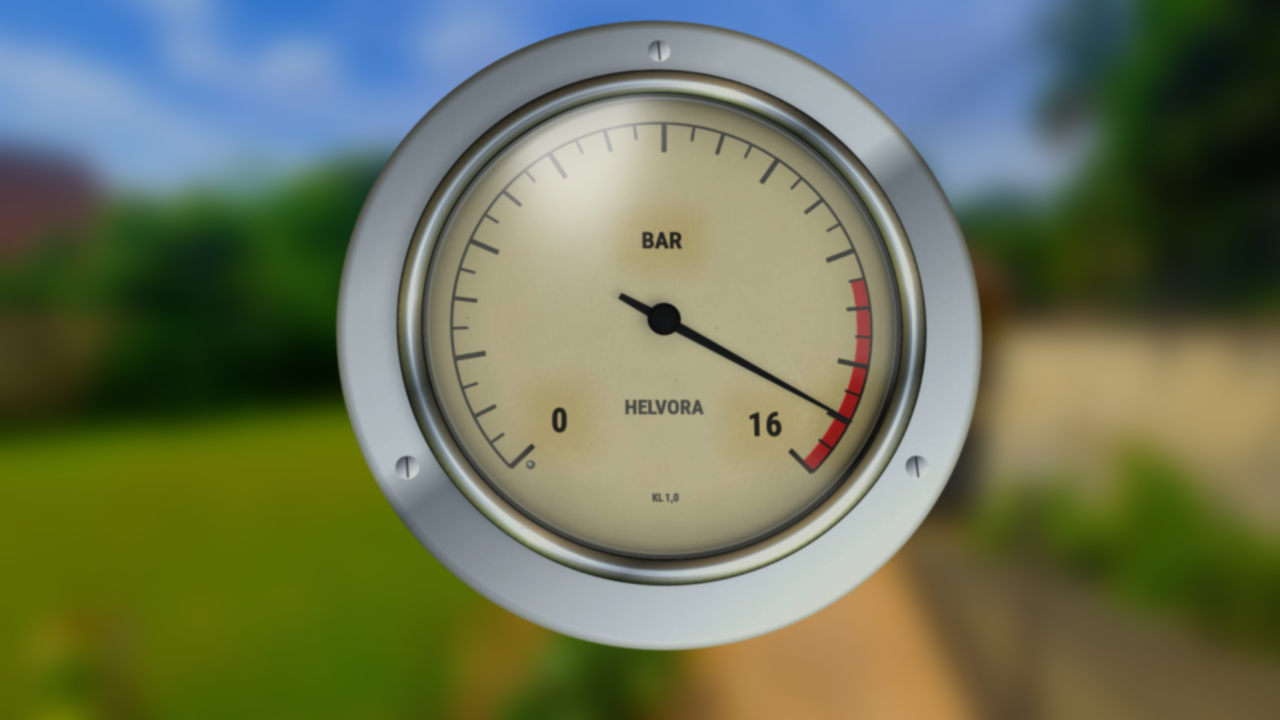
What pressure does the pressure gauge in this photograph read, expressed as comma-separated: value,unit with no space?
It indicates 15,bar
